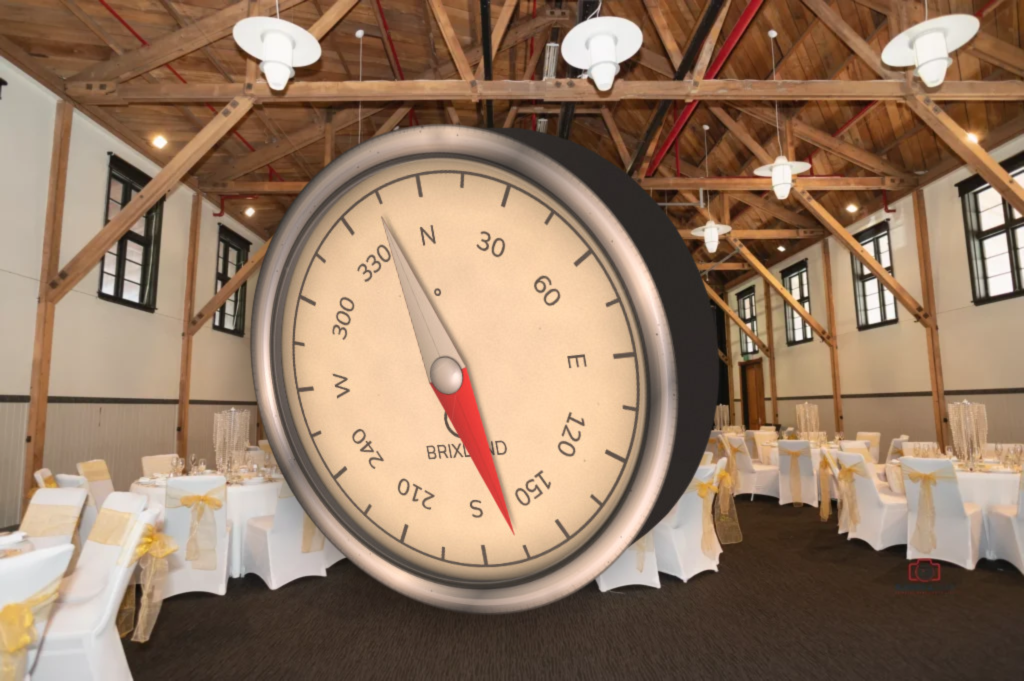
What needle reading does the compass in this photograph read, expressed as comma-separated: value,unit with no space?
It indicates 165,°
